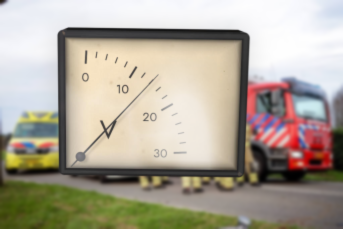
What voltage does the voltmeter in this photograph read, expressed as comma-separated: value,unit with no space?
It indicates 14,V
